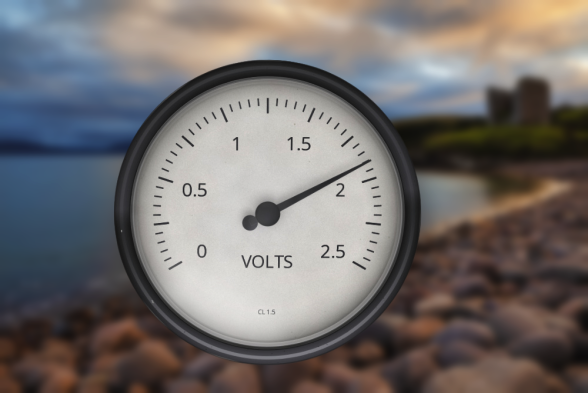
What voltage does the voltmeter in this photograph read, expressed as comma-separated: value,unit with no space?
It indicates 1.9,V
